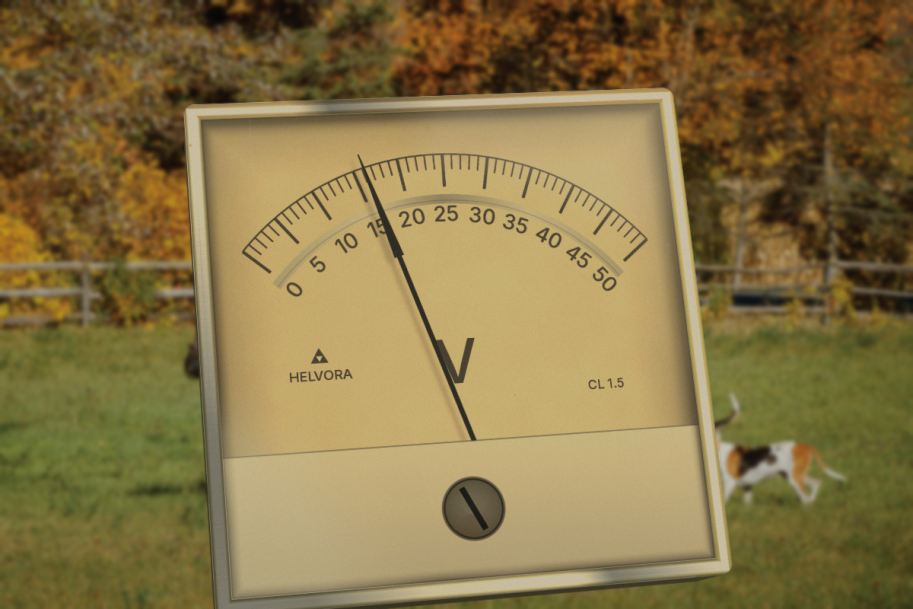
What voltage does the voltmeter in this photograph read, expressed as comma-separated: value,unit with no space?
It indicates 16,V
